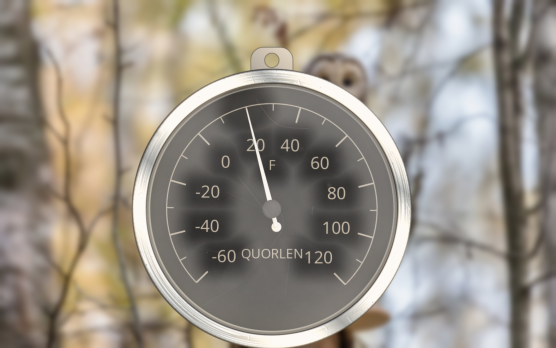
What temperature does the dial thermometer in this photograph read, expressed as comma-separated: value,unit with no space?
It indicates 20,°F
